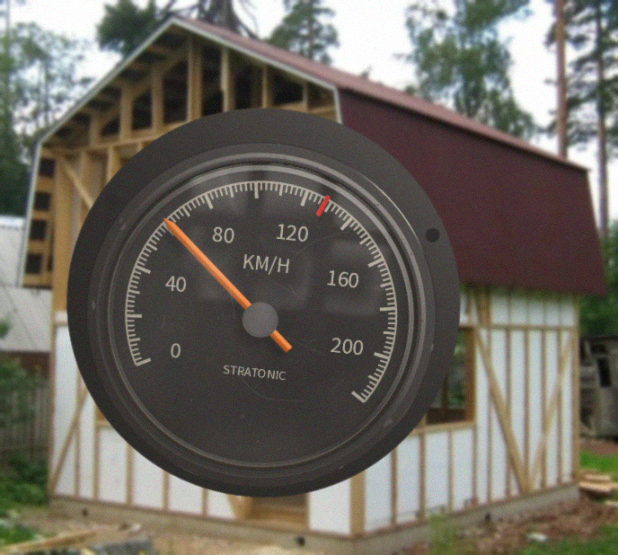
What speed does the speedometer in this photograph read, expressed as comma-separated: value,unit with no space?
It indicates 62,km/h
